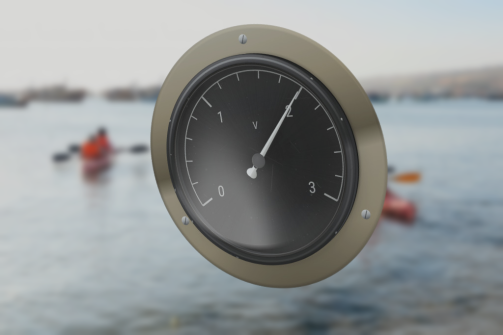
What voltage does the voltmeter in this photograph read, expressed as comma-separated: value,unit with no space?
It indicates 2,V
